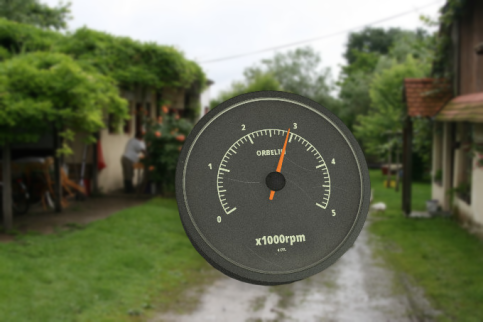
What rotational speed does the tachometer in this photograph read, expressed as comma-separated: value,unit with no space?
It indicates 2900,rpm
